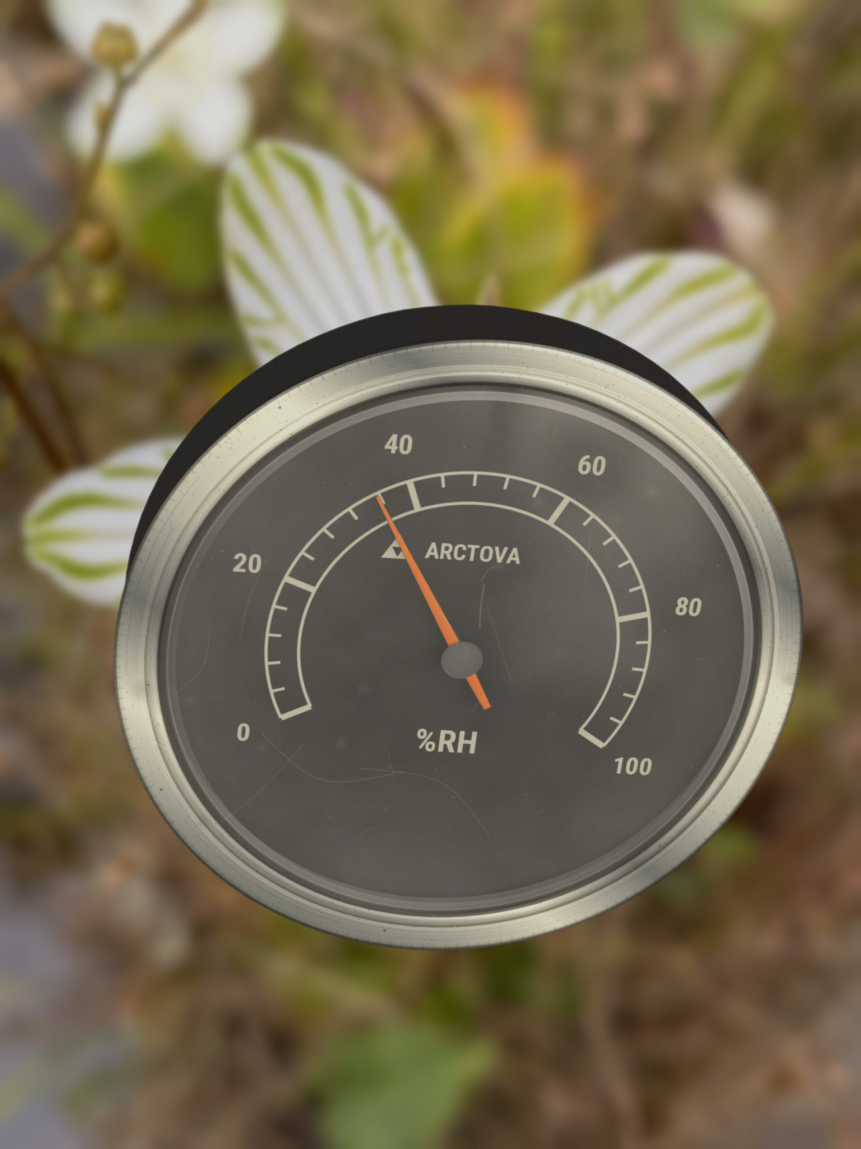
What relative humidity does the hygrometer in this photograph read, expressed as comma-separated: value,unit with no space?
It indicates 36,%
